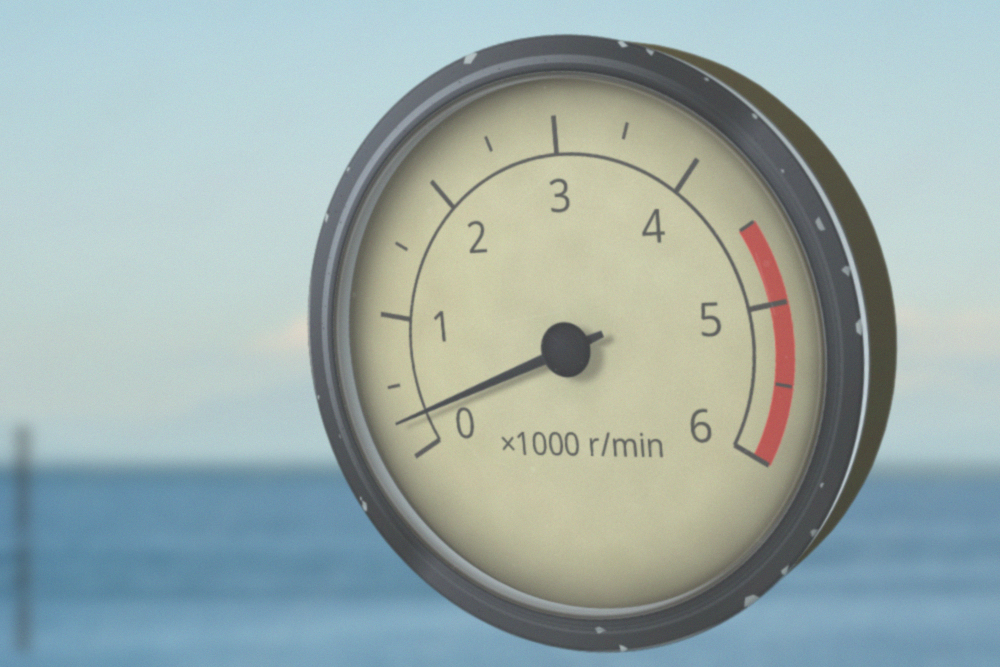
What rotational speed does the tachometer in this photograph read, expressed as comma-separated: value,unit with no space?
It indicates 250,rpm
